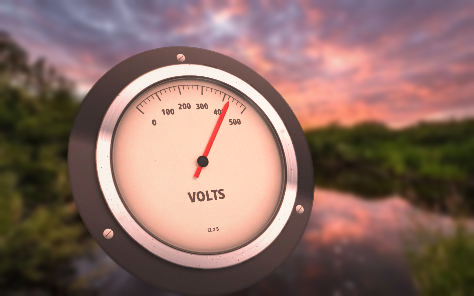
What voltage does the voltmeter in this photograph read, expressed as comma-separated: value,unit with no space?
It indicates 420,V
